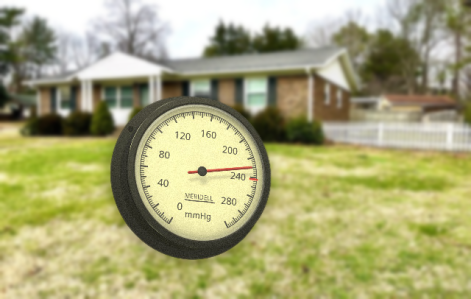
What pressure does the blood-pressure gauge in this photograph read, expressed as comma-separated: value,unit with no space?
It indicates 230,mmHg
